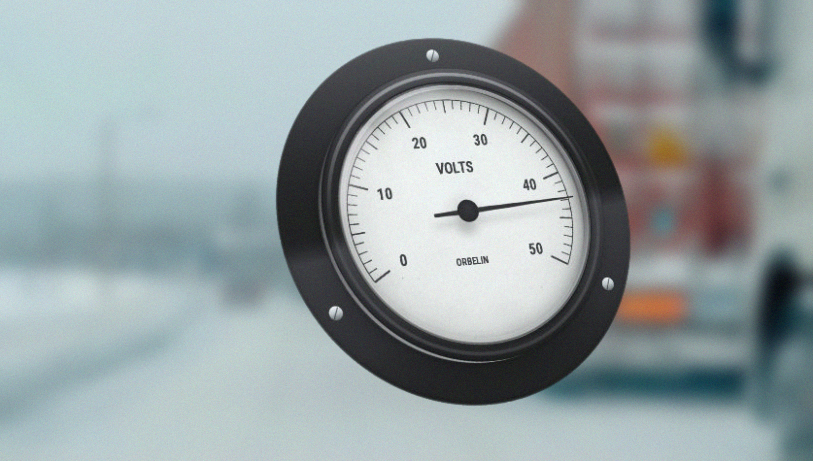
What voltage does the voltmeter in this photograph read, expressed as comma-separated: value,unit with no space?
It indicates 43,V
